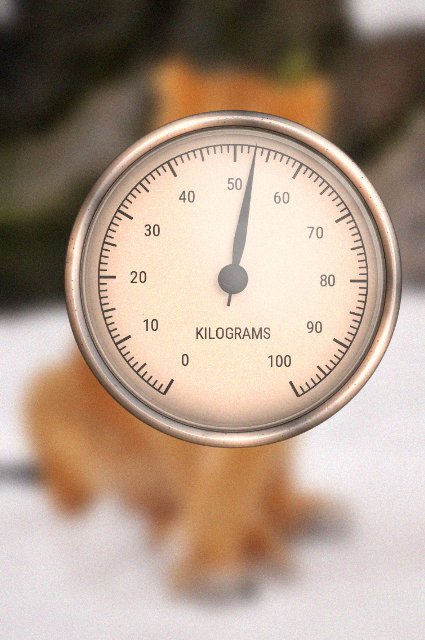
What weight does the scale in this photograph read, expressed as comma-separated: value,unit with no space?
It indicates 53,kg
